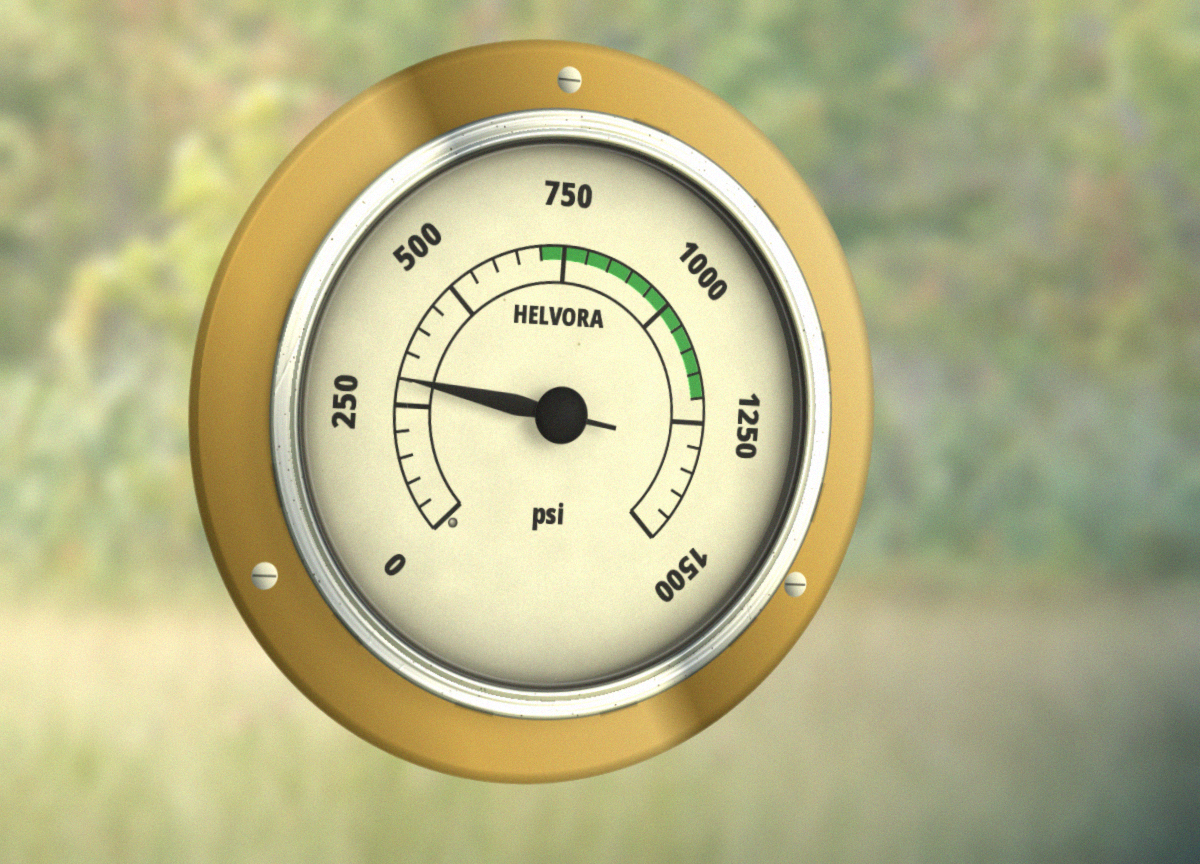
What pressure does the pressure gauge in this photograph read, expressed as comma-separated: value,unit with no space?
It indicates 300,psi
